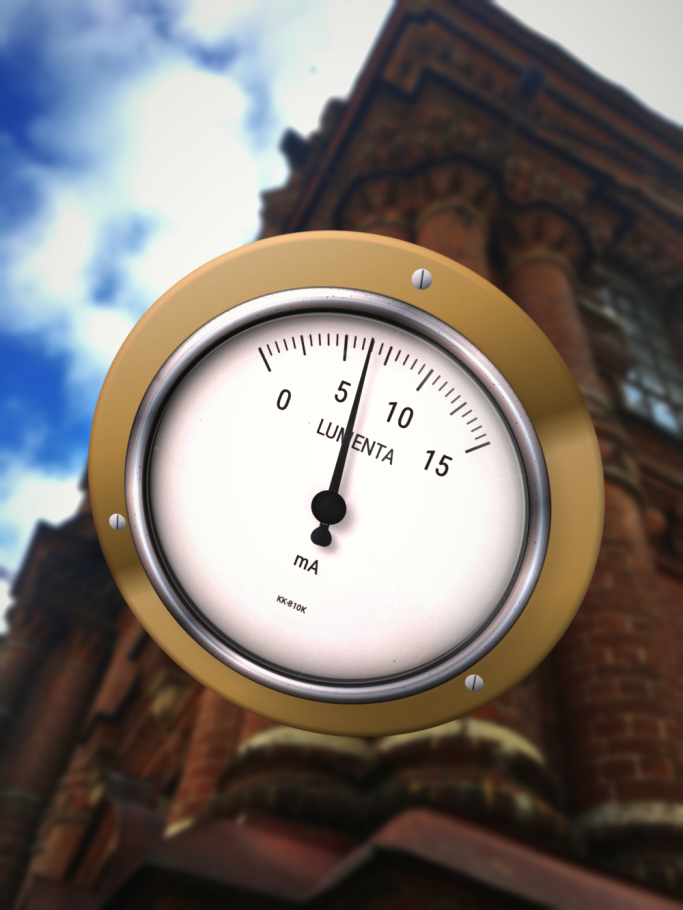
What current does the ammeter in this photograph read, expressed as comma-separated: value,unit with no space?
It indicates 6.5,mA
